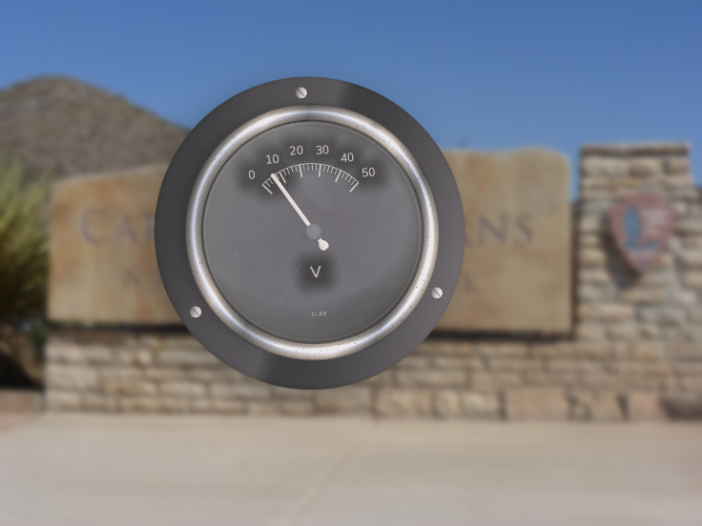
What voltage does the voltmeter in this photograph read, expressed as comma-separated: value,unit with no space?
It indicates 6,V
